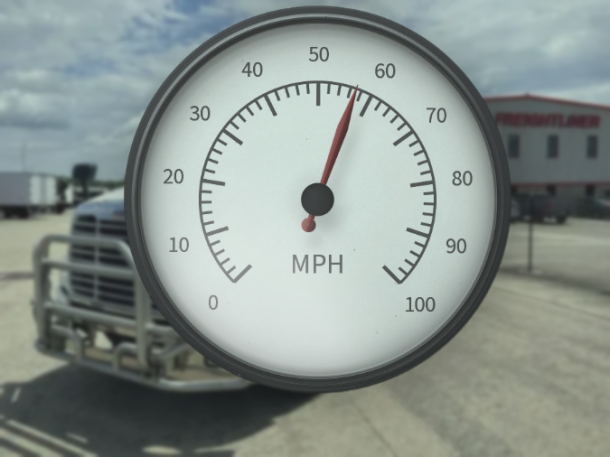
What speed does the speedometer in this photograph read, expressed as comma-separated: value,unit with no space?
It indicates 57,mph
